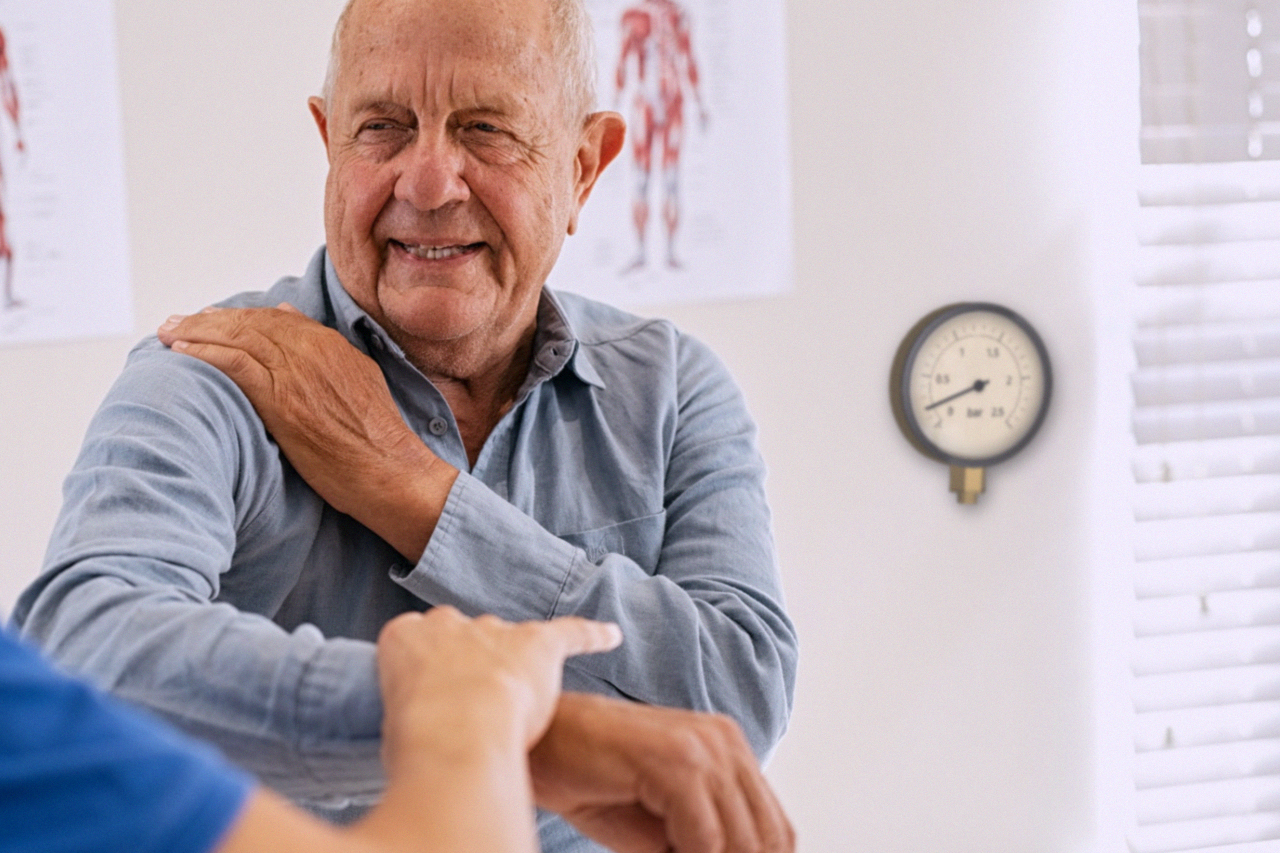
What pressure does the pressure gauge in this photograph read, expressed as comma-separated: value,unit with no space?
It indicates 0.2,bar
